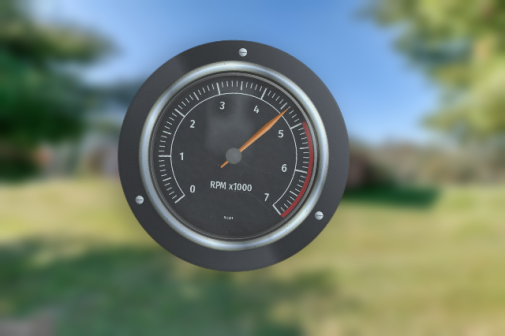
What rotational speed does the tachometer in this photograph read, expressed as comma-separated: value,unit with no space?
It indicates 4600,rpm
